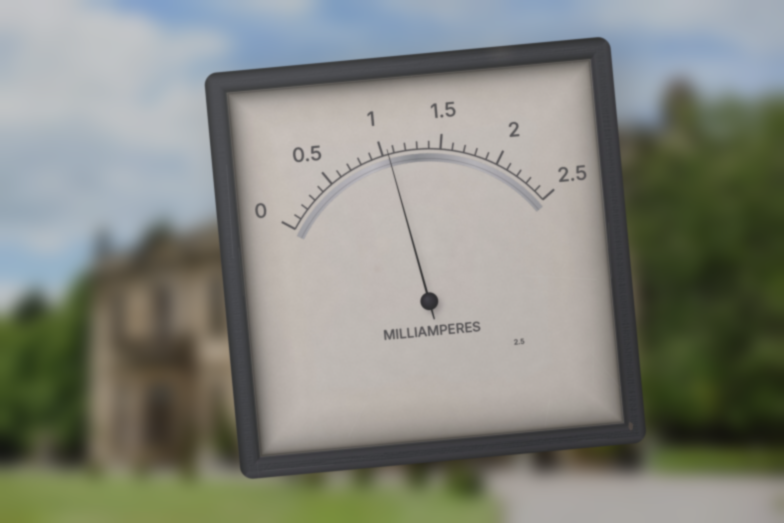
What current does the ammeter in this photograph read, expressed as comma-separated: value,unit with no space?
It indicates 1.05,mA
